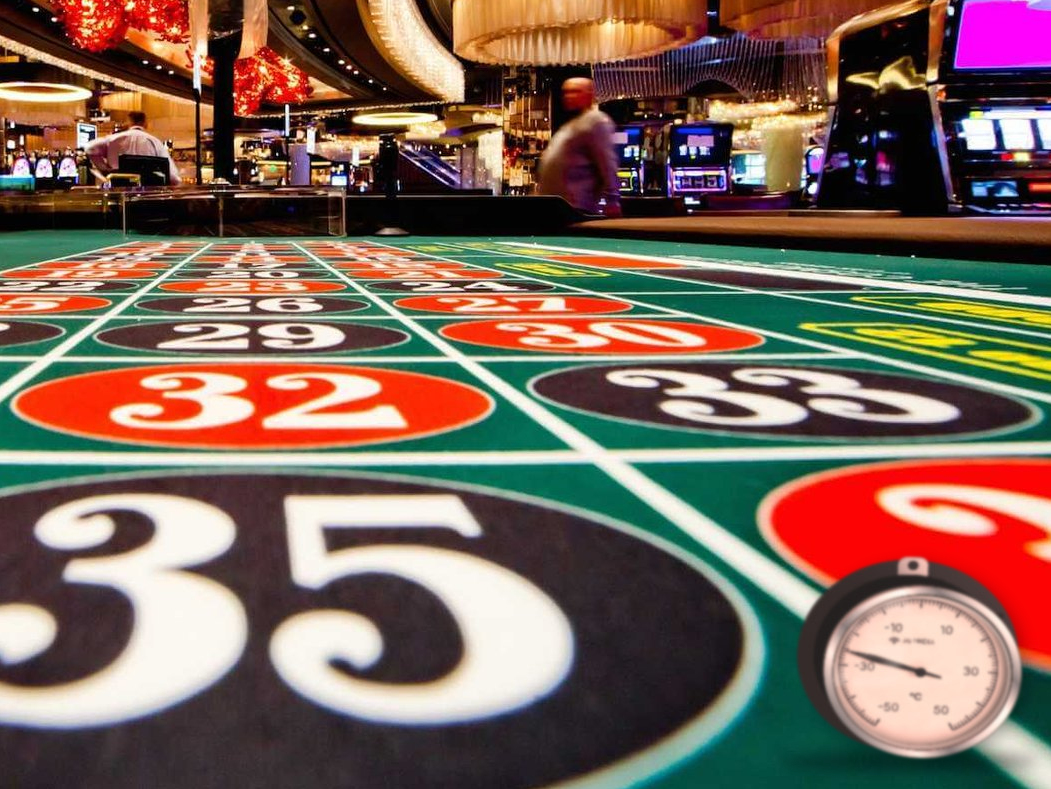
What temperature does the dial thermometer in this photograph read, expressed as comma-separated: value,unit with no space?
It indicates -25,°C
